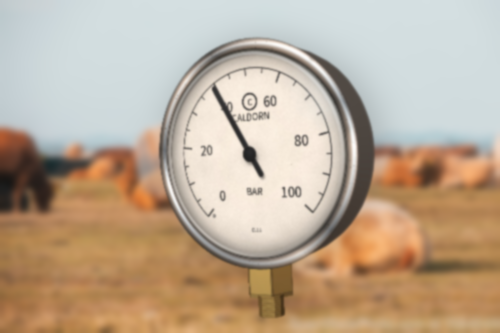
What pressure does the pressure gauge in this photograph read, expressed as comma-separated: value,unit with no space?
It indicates 40,bar
